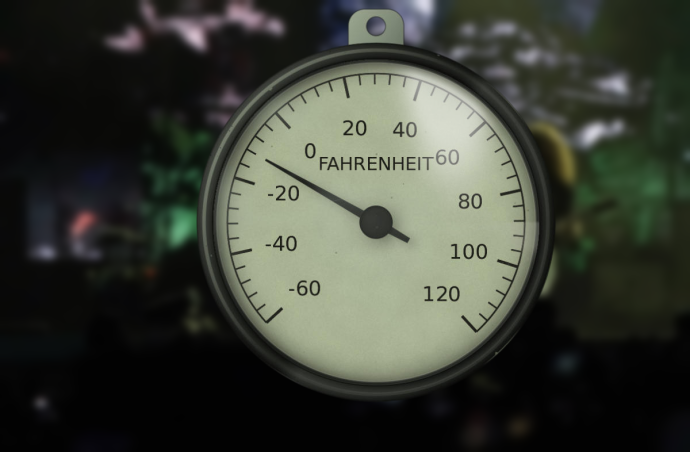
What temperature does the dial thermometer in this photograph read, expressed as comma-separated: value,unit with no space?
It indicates -12,°F
